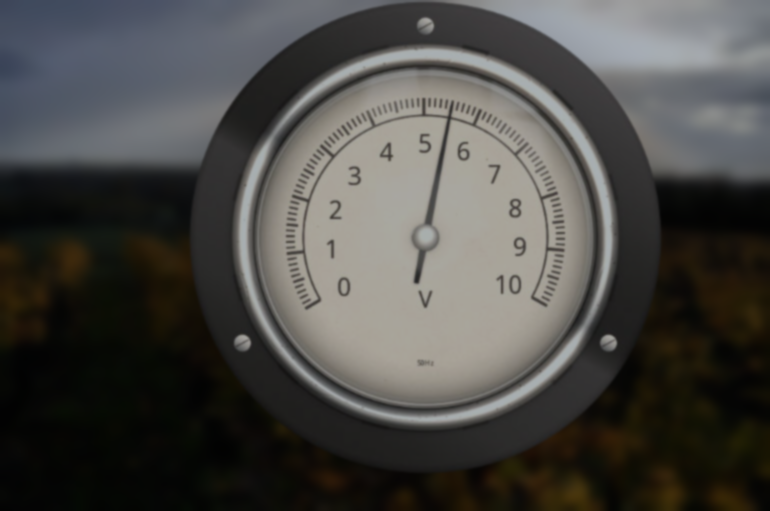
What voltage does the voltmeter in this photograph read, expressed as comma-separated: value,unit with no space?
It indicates 5.5,V
